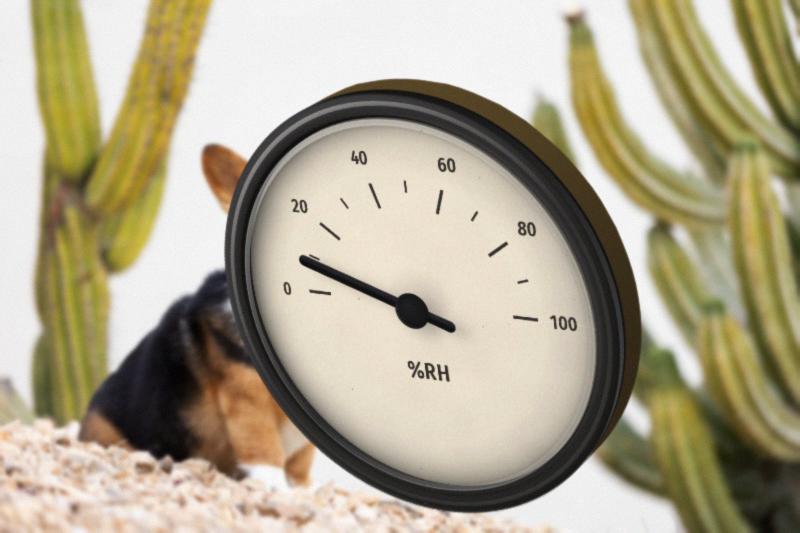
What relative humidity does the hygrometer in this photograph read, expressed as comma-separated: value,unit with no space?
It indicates 10,%
